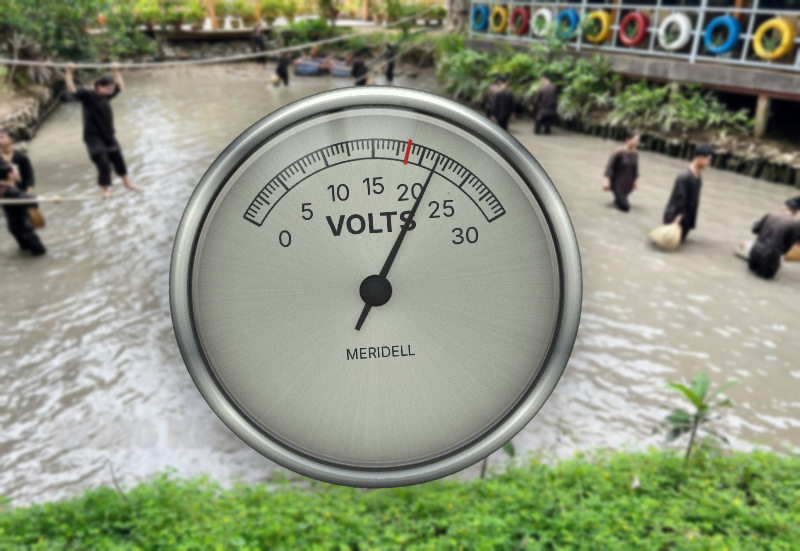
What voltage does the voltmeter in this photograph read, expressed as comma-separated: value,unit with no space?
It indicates 21.5,V
